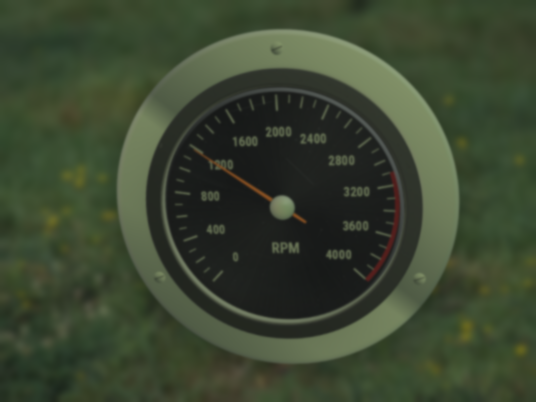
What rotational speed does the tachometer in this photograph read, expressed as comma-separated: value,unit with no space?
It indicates 1200,rpm
